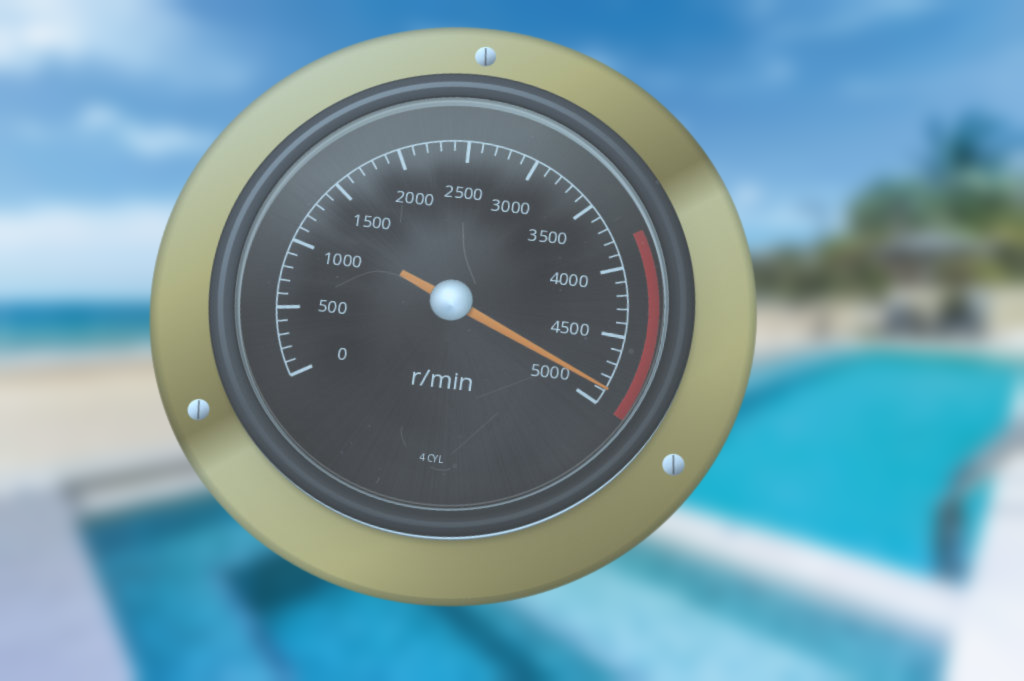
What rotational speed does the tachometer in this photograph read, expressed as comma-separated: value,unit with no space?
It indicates 4900,rpm
